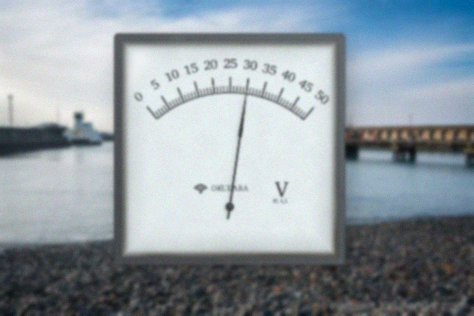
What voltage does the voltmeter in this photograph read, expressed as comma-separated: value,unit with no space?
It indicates 30,V
